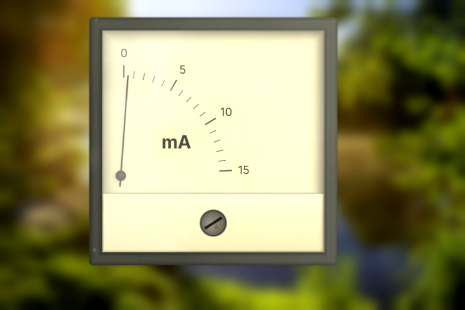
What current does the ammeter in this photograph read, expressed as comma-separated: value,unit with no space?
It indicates 0.5,mA
